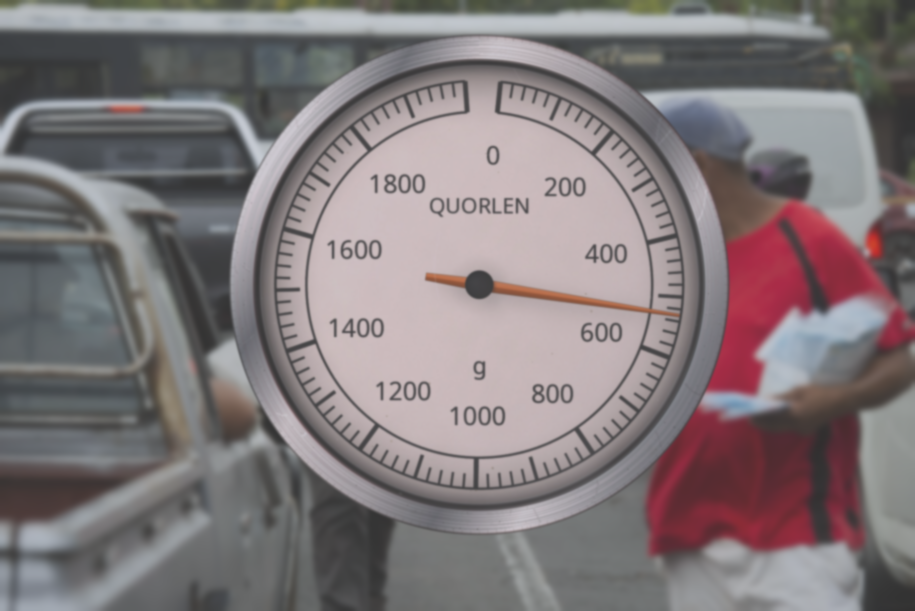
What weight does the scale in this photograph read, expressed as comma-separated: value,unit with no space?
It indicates 530,g
